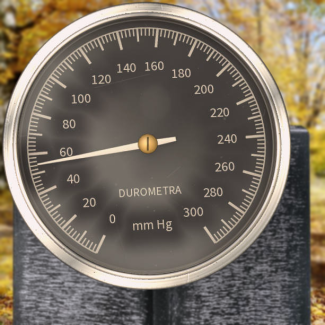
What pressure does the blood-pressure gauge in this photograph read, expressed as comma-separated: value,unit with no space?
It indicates 54,mmHg
